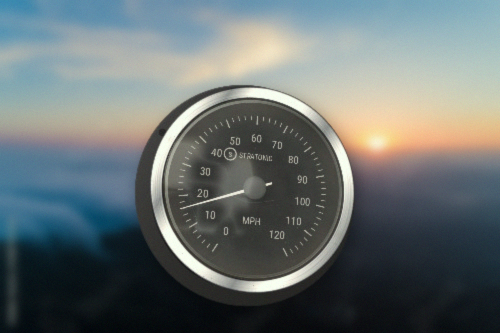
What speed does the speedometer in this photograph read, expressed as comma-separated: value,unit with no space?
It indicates 16,mph
